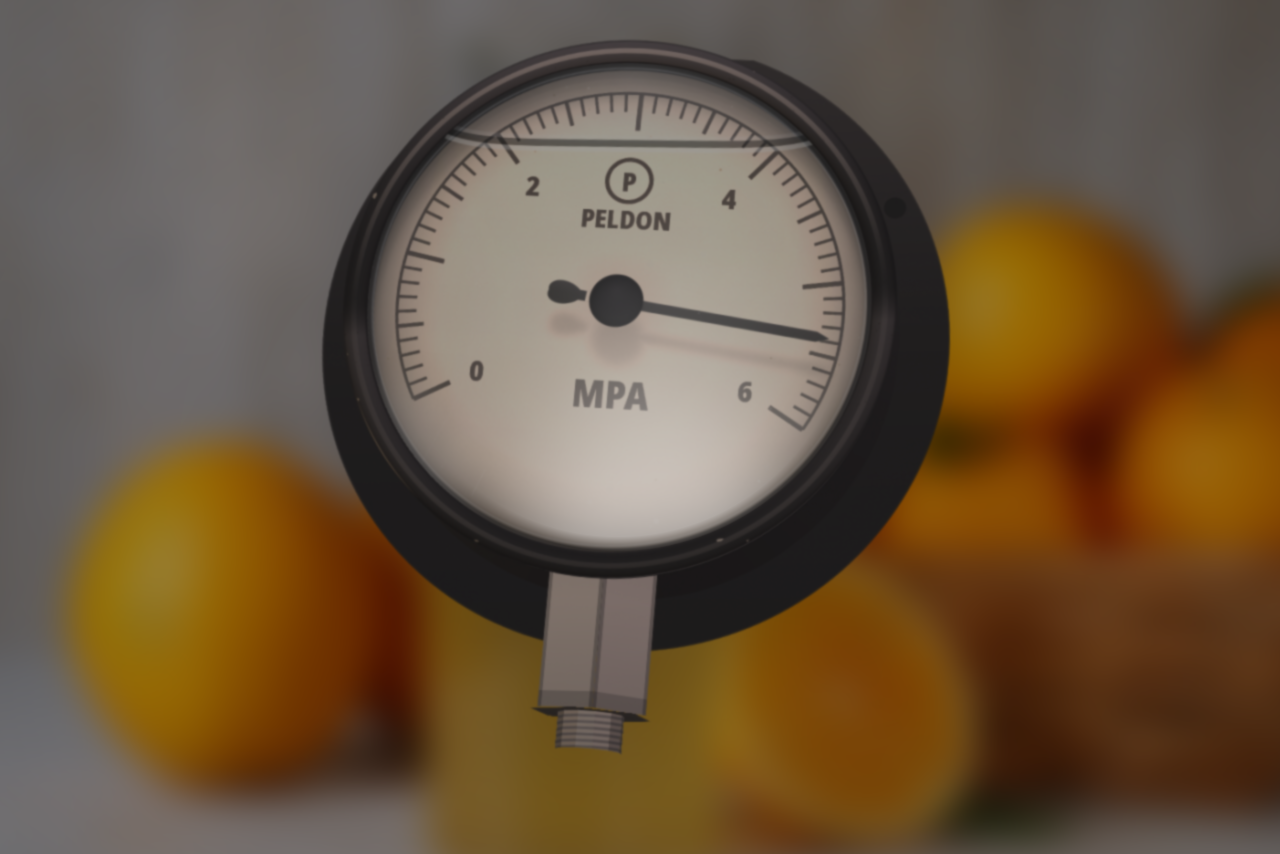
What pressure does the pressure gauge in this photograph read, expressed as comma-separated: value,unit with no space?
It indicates 5.4,MPa
